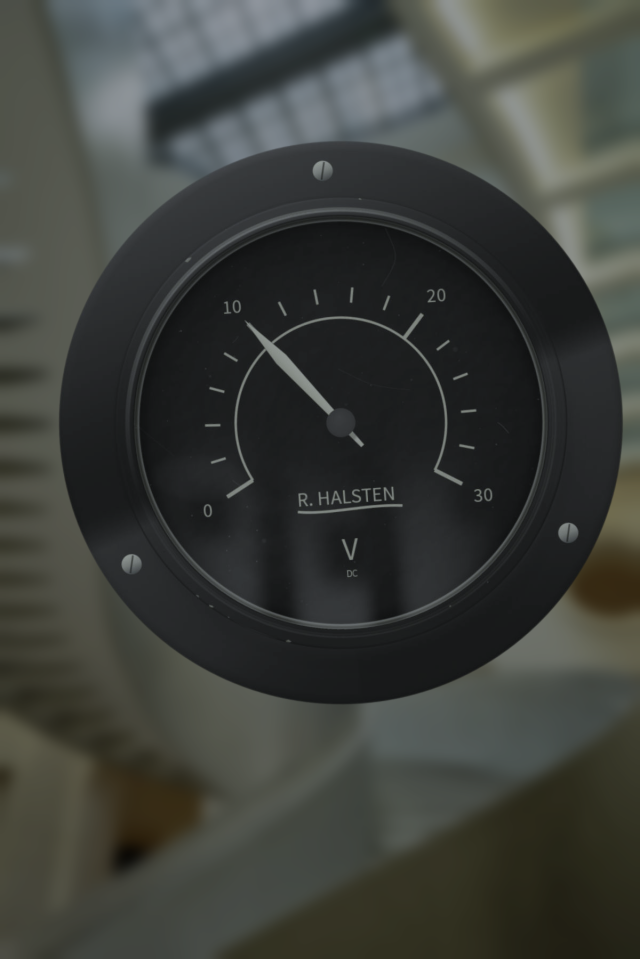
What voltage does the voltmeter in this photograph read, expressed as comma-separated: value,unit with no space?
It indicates 10,V
